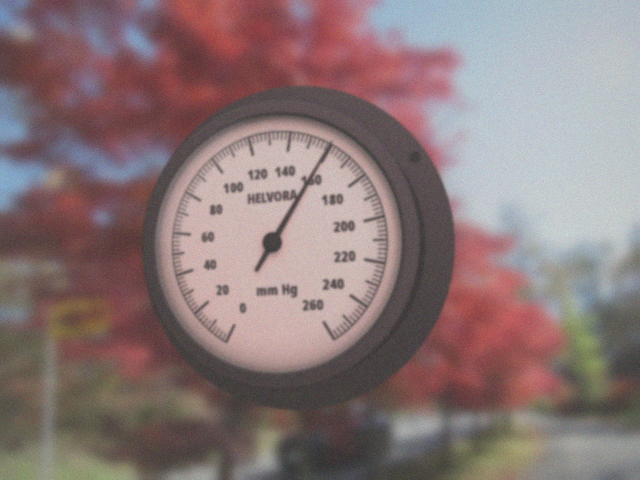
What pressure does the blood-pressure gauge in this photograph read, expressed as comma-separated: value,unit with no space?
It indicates 160,mmHg
